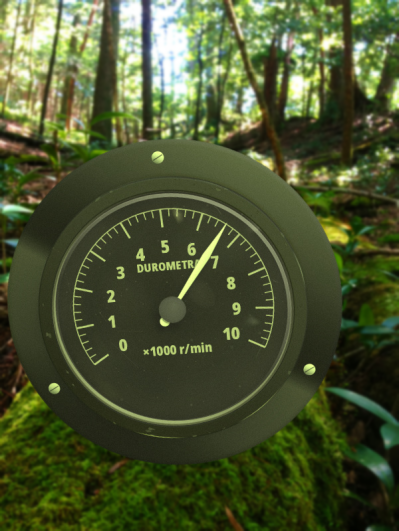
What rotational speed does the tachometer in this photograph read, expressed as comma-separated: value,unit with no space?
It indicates 6600,rpm
